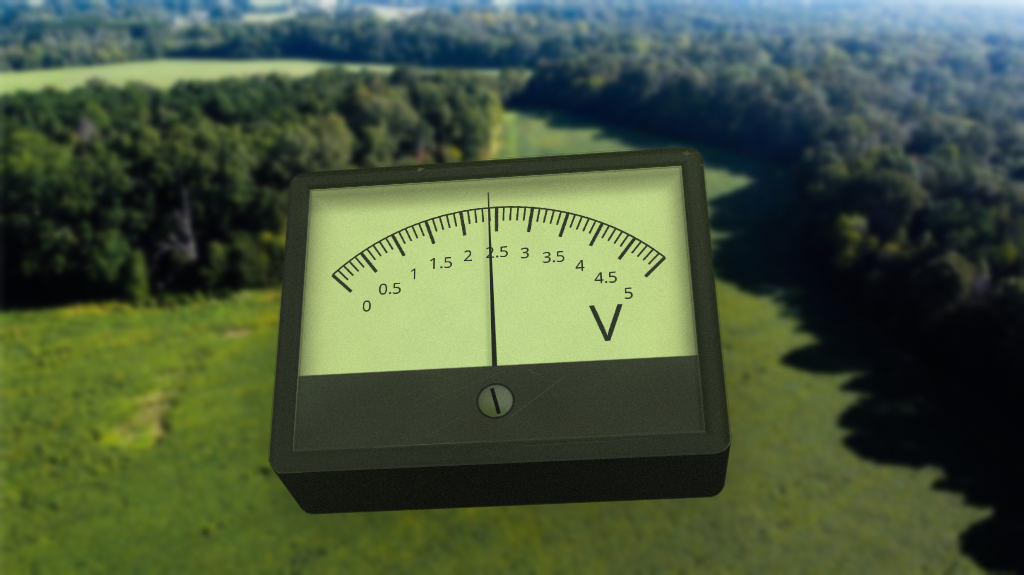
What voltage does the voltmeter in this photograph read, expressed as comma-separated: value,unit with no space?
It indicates 2.4,V
